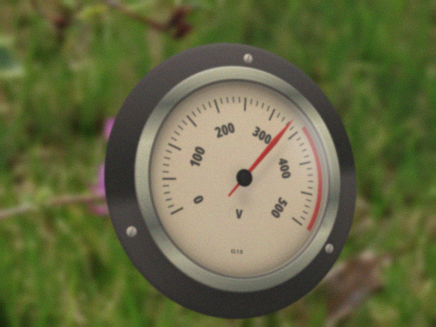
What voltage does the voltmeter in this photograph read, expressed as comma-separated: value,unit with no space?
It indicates 330,V
